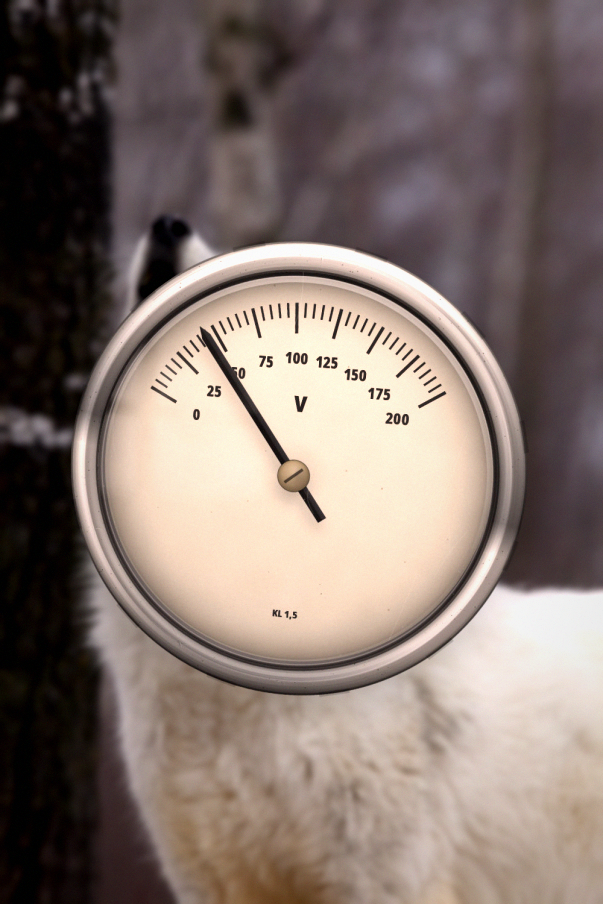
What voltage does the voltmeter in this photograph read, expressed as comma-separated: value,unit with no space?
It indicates 45,V
